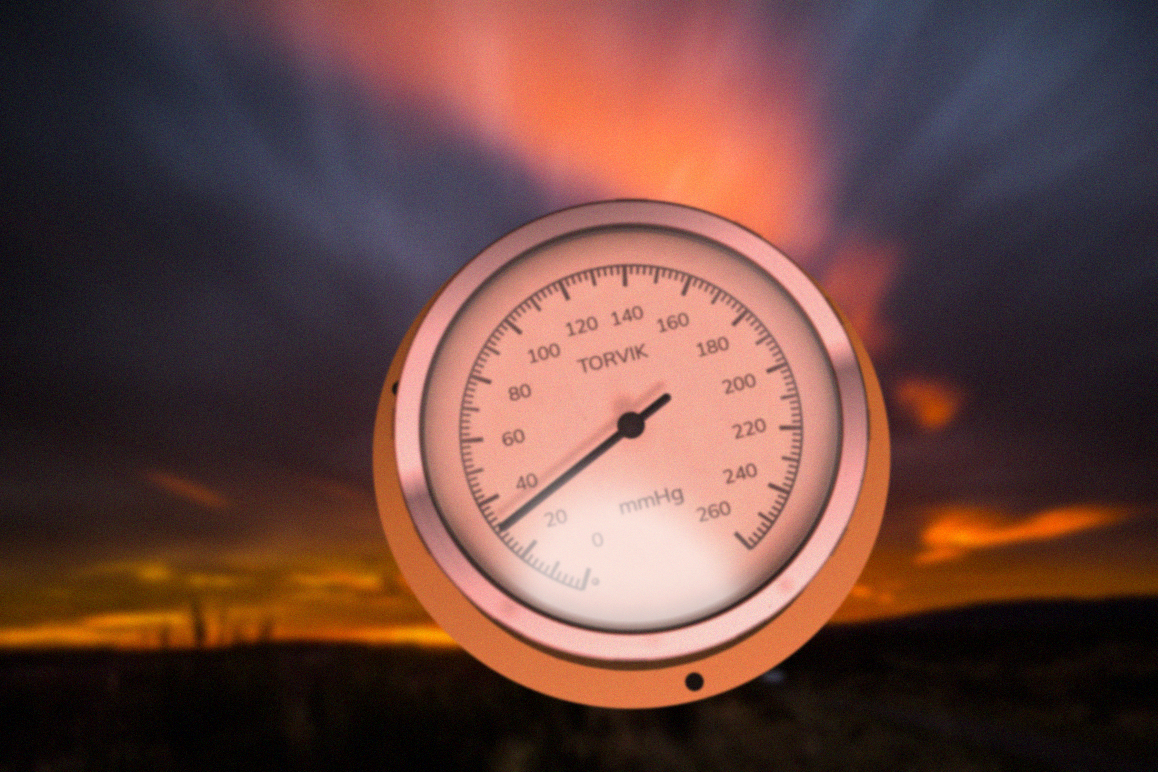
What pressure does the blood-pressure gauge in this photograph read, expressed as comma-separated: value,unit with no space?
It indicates 30,mmHg
